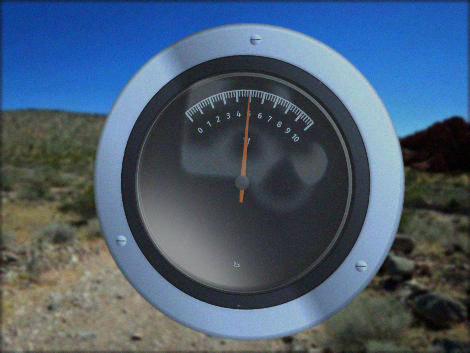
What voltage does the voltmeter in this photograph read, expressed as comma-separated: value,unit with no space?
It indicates 5,V
